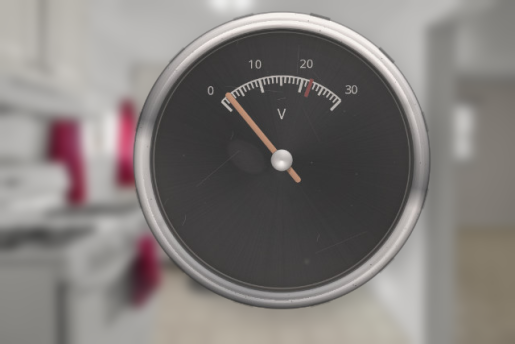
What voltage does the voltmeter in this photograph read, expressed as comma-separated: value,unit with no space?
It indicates 2,V
